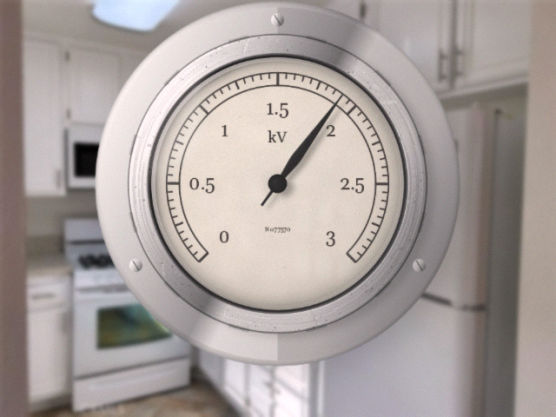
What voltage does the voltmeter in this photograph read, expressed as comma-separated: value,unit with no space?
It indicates 1.9,kV
